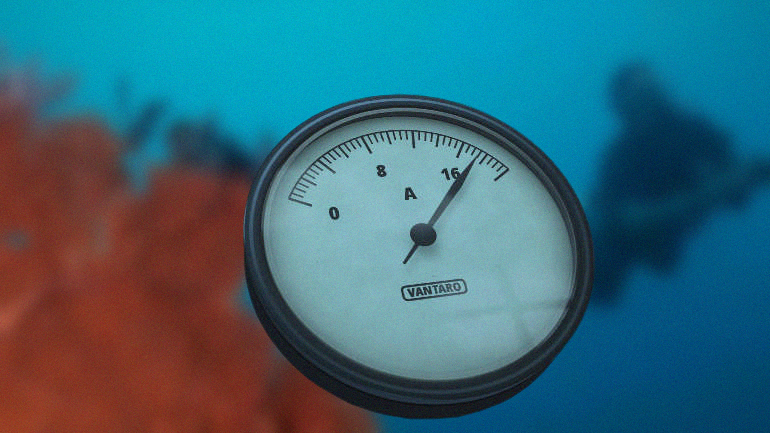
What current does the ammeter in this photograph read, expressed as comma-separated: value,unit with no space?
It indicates 17.5,A
